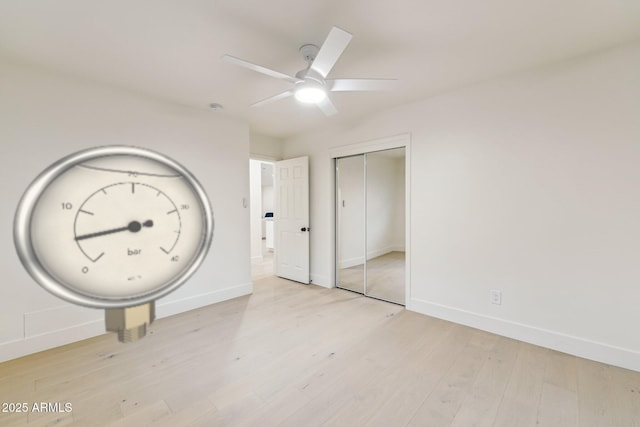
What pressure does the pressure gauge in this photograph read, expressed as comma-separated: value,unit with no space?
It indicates 5,bar
